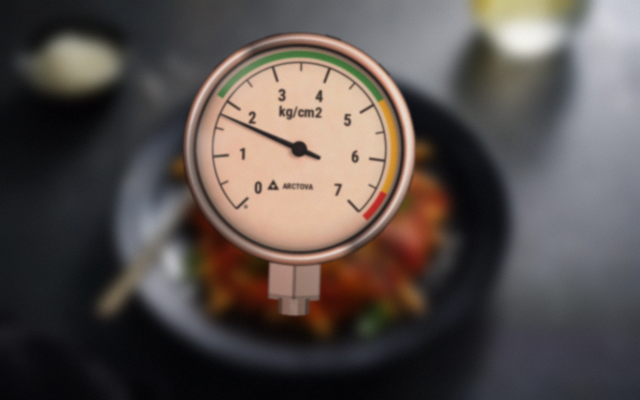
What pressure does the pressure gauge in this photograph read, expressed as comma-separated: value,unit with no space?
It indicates 1.75,kg/cm²
